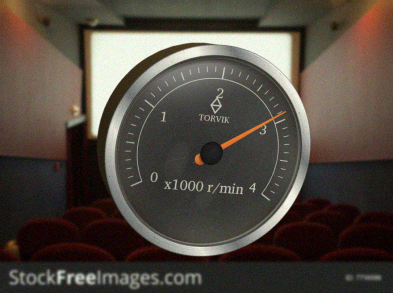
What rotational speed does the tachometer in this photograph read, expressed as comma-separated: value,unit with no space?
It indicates 2900,rpm
